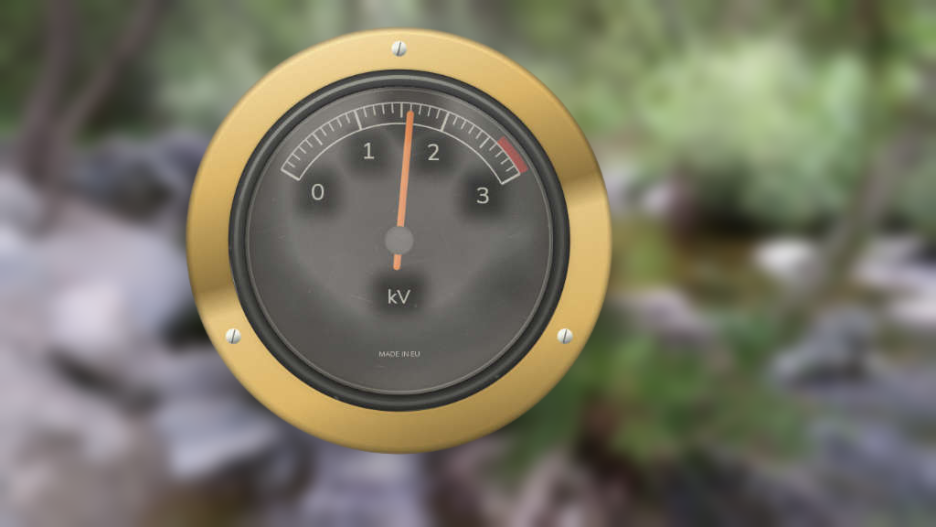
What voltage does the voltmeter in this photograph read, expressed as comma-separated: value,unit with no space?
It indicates 1.6,kV
